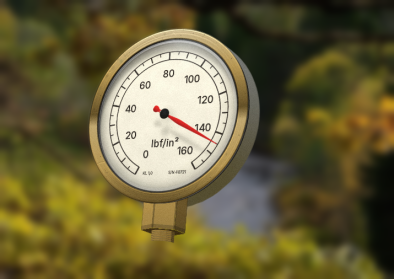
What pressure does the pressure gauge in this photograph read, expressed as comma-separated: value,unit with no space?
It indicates 145,psi
